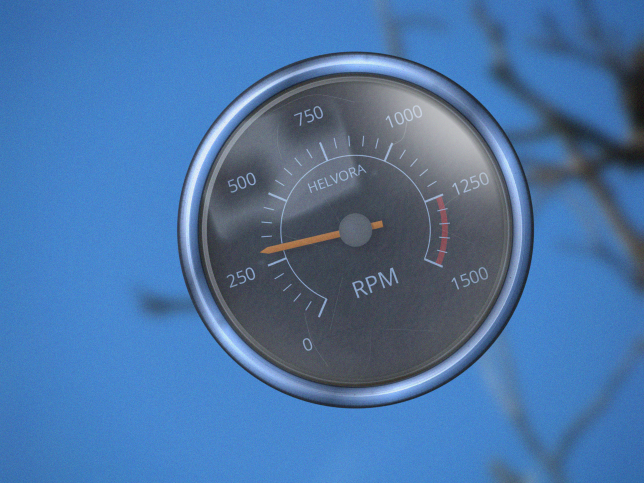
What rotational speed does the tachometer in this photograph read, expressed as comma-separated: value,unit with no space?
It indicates 300,rpm
